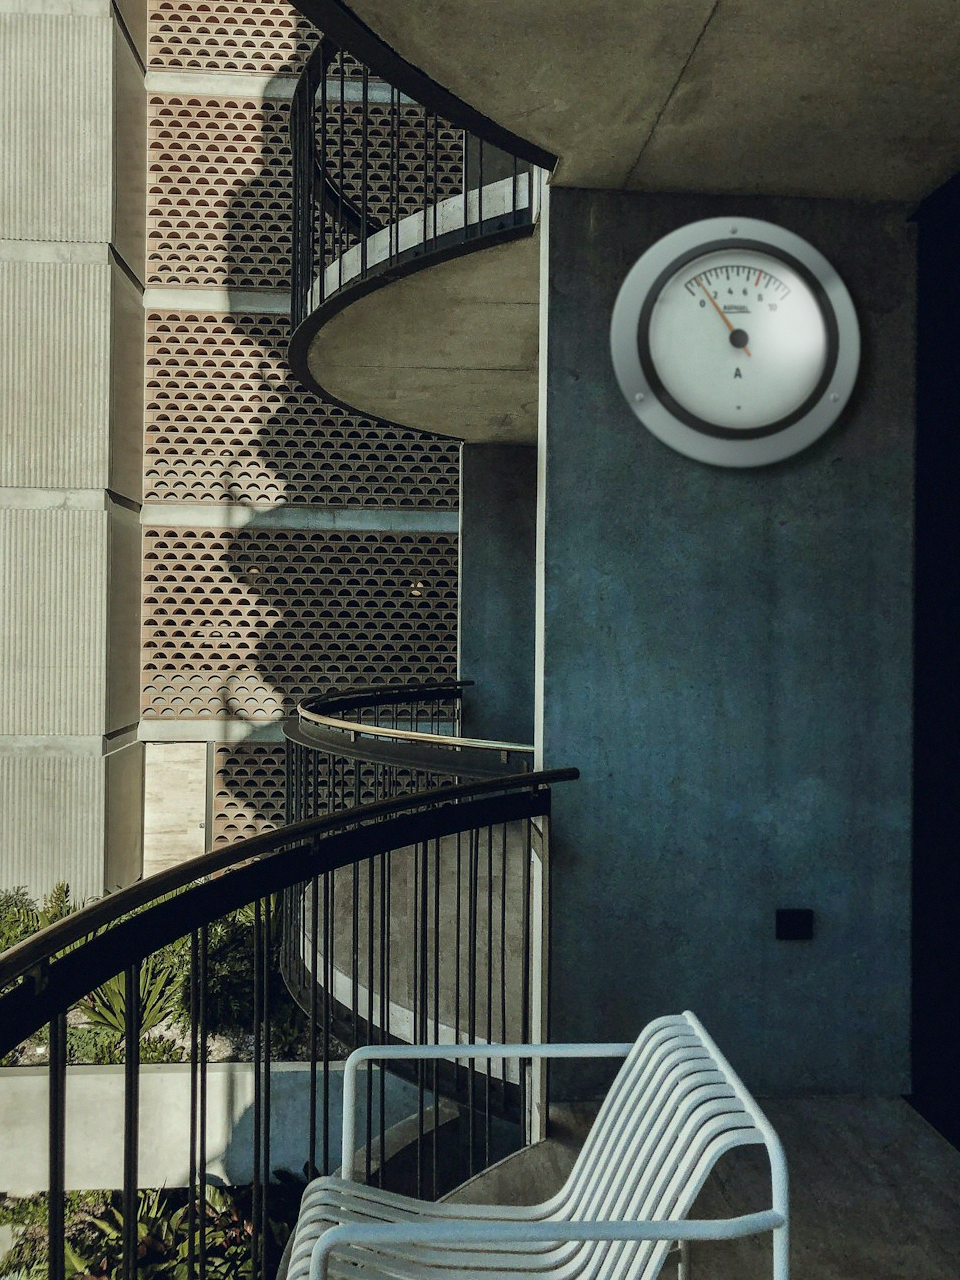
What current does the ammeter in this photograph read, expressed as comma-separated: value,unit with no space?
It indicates 1,A
